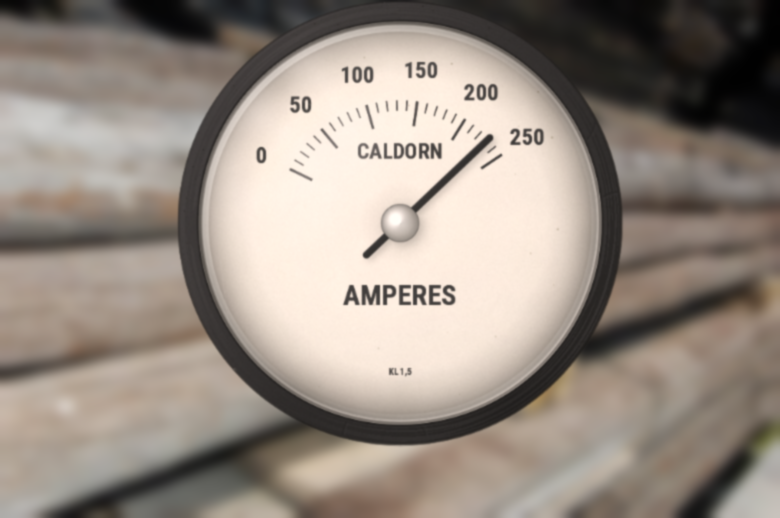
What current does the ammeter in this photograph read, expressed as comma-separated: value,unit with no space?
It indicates 230,A
